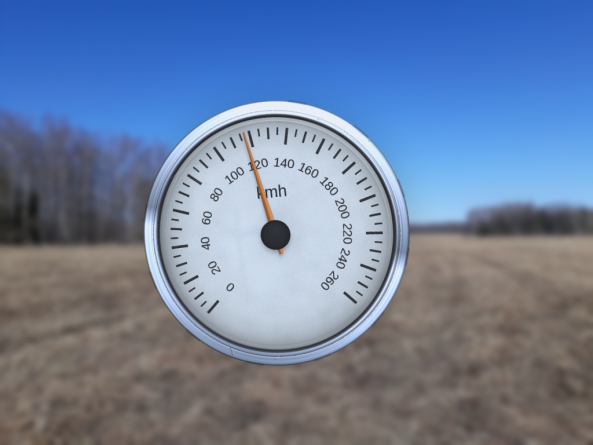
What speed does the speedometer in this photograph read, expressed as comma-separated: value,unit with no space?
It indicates 117.5,km/h
